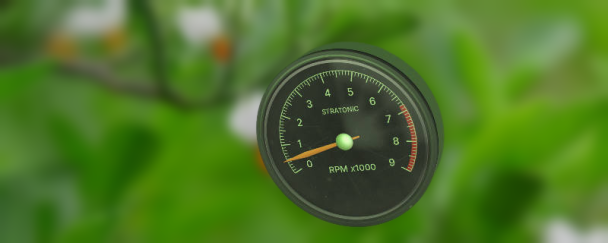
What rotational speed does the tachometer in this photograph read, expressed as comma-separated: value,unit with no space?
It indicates 500,rpm
